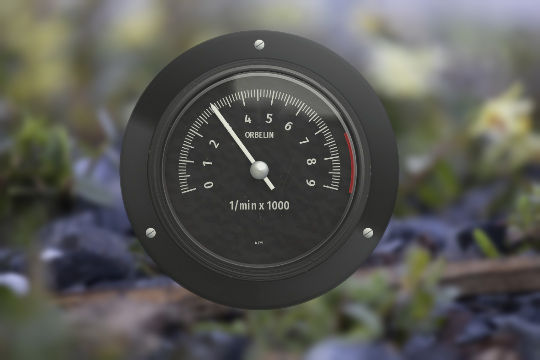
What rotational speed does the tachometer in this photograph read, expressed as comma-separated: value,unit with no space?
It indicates 3000,rpm
